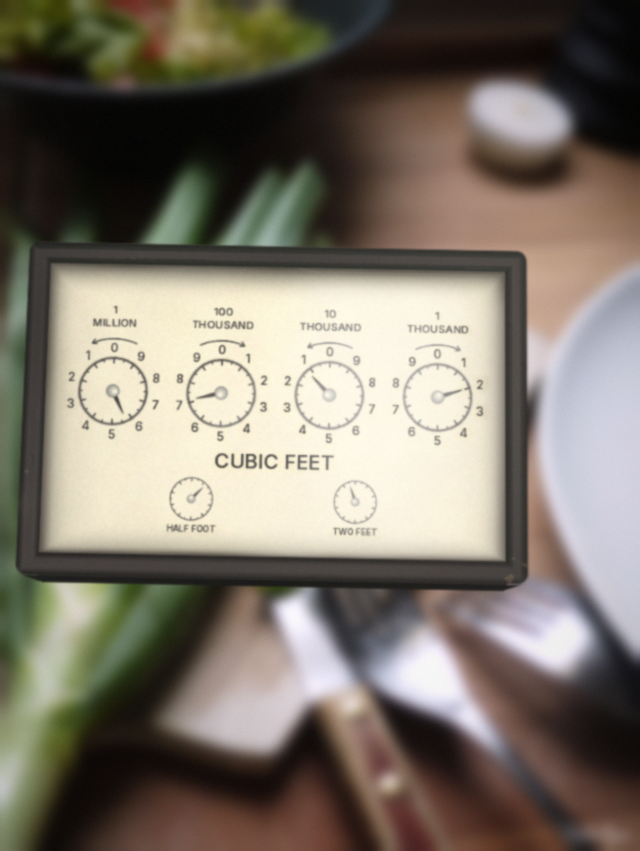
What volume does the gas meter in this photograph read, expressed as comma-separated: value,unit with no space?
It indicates 571200,ft³
